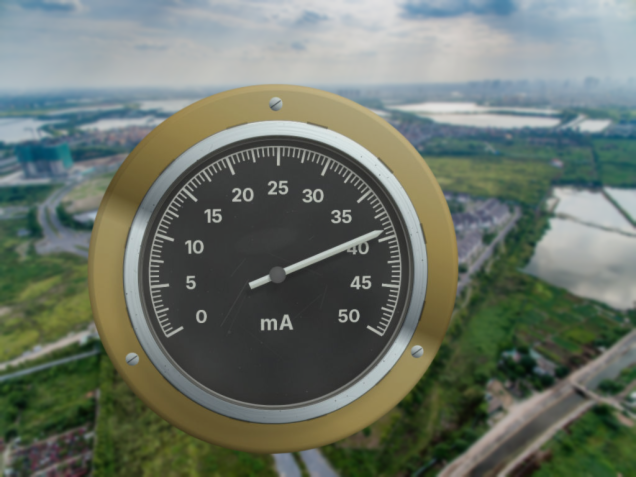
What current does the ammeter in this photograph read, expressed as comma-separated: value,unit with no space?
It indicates 39,mA
